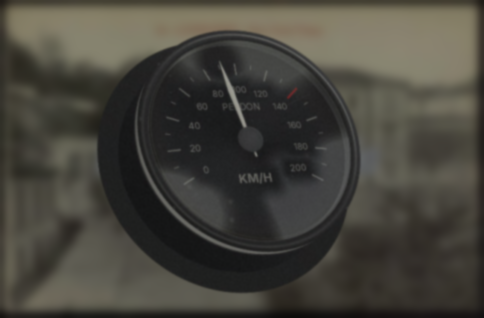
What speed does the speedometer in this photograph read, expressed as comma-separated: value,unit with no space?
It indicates 90,km/h
